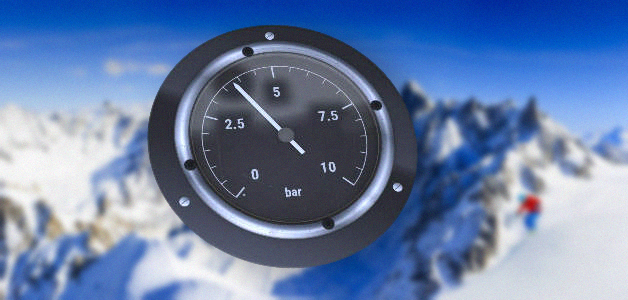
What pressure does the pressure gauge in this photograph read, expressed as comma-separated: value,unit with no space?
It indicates 3.75,bar
